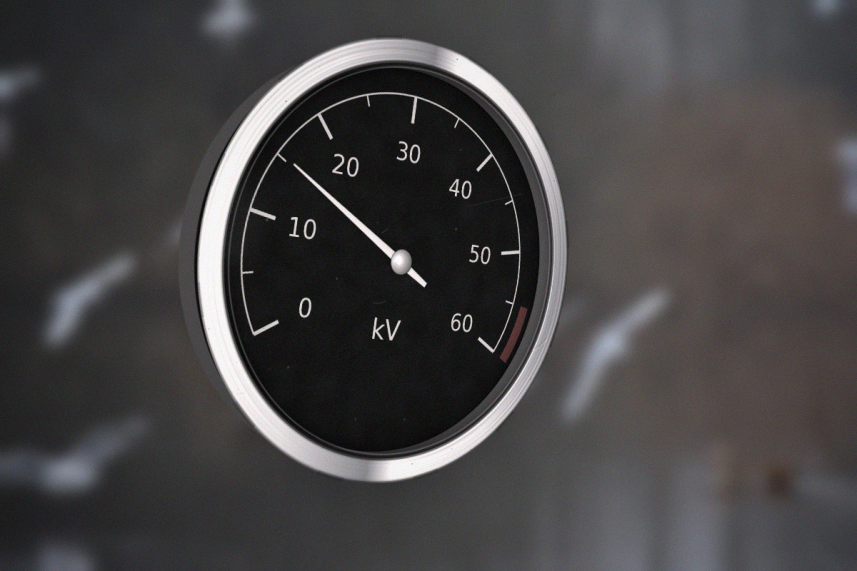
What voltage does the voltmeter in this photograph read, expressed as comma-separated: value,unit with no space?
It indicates 15,kV
